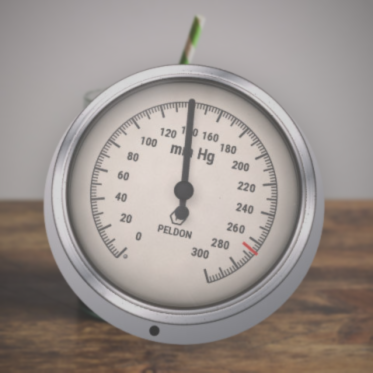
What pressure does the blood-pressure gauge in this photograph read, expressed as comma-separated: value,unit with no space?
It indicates 140,mmHg
